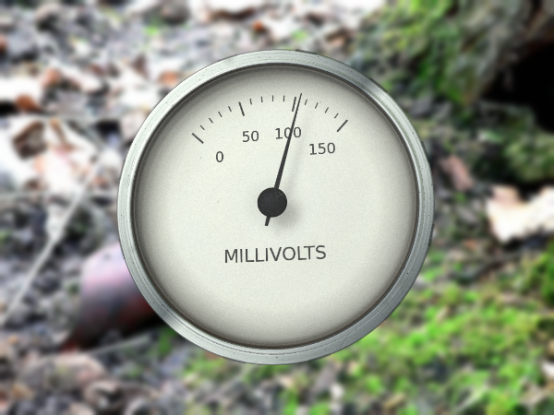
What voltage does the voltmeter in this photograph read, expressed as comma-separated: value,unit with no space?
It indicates 105,mV
